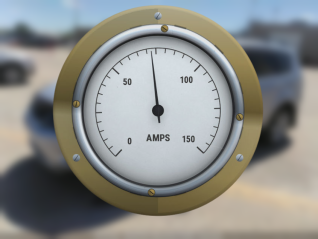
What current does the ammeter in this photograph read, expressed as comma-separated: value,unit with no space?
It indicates 72.5,A
